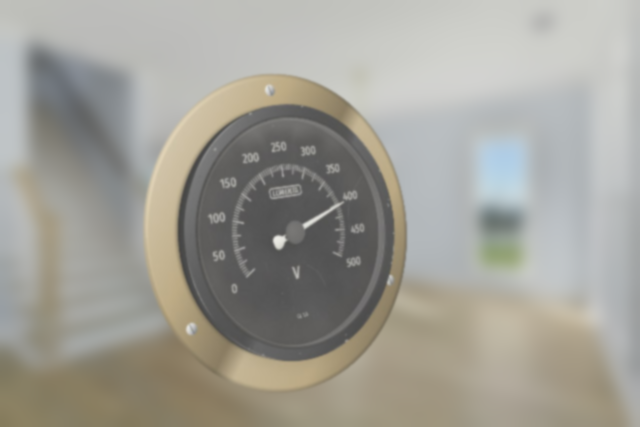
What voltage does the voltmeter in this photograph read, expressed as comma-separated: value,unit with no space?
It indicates 400,V
